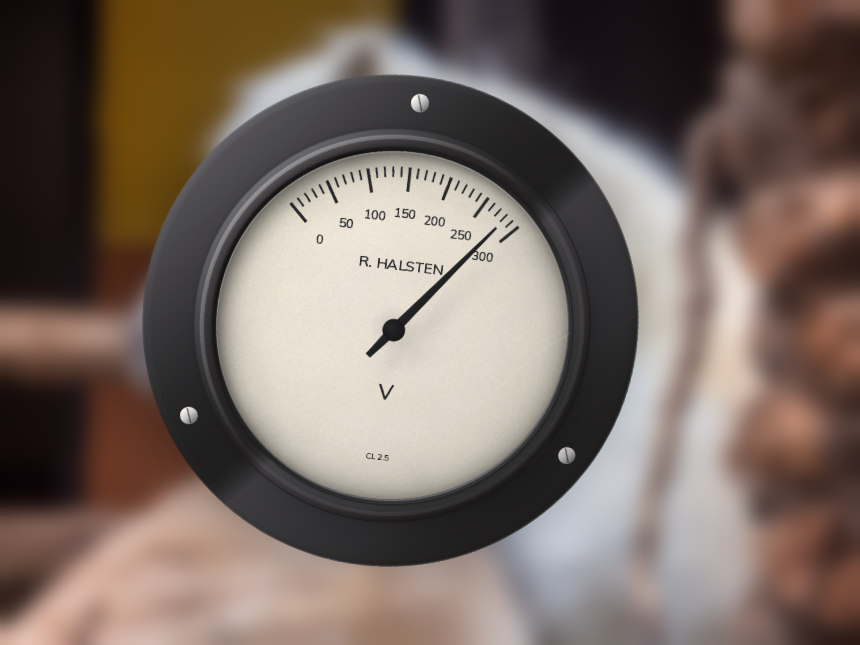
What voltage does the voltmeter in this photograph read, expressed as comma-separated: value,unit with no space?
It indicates 280,V
